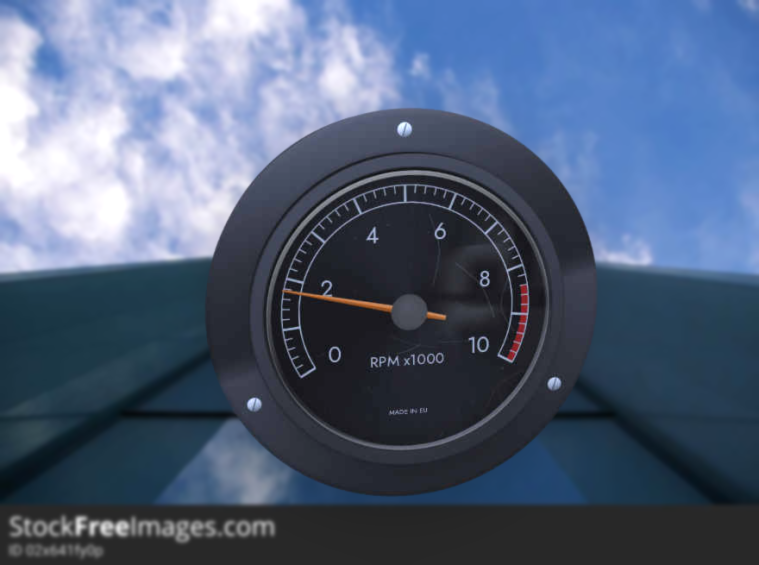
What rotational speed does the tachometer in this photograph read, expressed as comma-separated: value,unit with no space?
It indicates 1800,rpm
